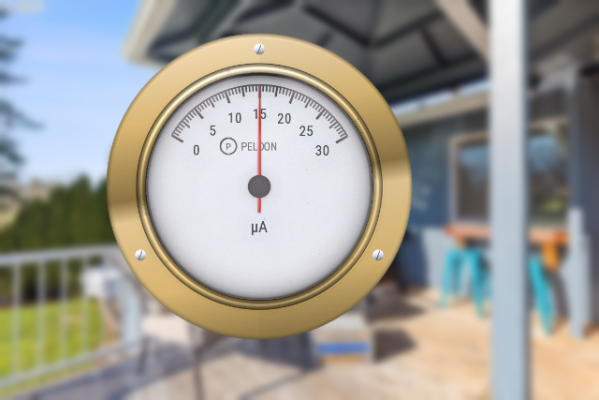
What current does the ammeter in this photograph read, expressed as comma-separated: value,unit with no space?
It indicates 15,µA
